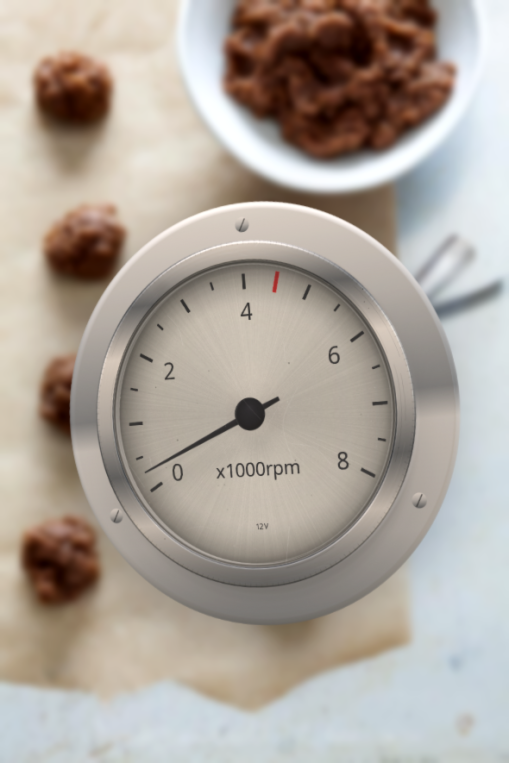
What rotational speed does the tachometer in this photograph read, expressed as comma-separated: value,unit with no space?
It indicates 250,rpm
